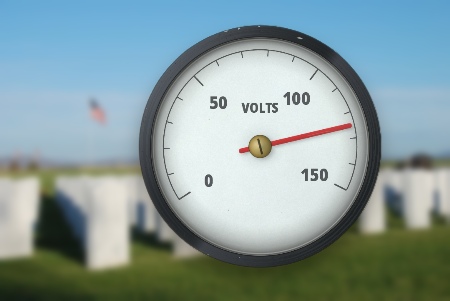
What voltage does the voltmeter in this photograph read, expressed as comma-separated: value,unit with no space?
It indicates 125,V
